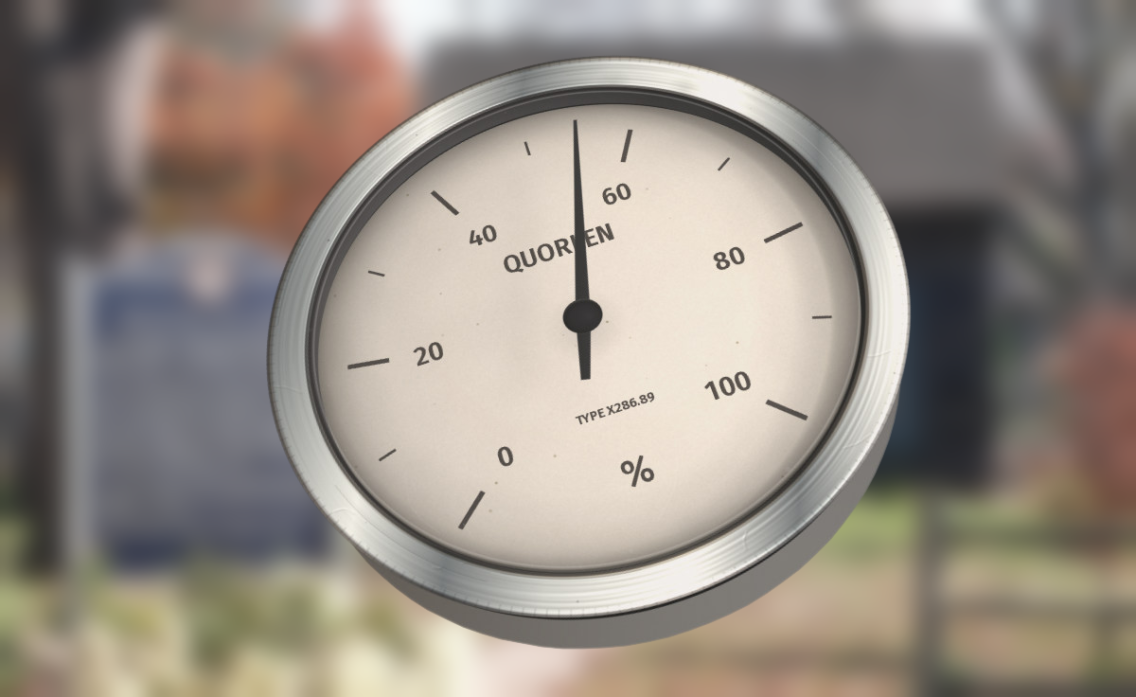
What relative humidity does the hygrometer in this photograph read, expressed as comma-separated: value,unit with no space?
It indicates 55,%
